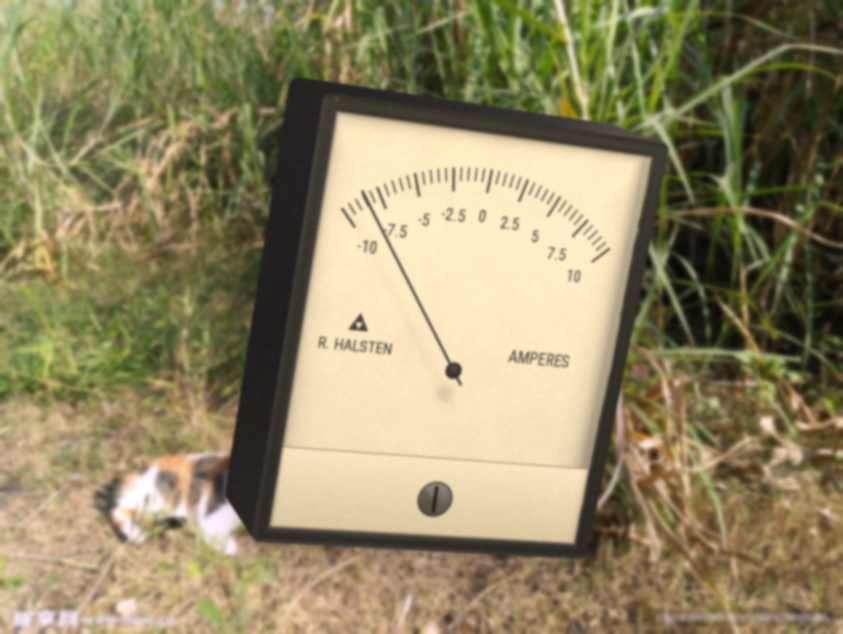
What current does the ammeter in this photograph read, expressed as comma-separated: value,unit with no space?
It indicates -8.5,A
